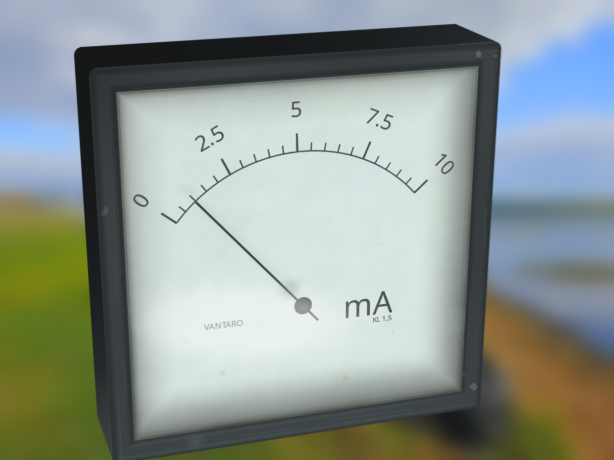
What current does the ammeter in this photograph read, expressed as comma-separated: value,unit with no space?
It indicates 1,mA
